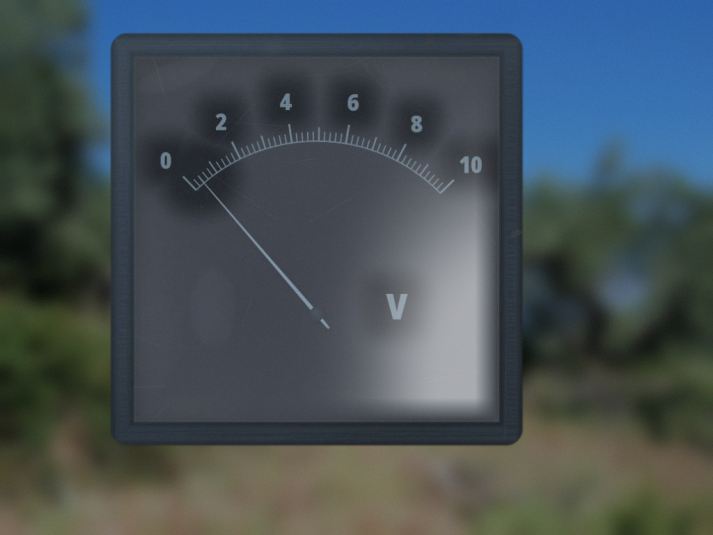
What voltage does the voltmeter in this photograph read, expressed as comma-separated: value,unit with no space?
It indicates 0.4,V
